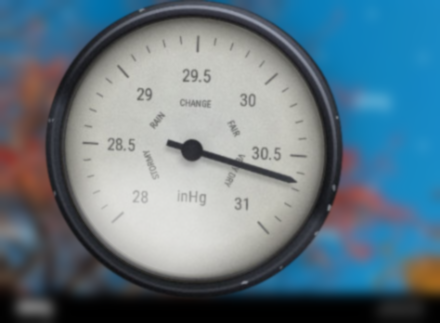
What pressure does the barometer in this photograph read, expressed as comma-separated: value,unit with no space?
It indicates 30.65,inHg
